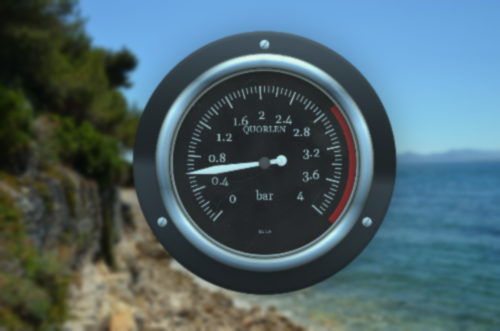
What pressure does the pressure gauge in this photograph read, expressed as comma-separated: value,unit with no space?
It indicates 0.6,bar
